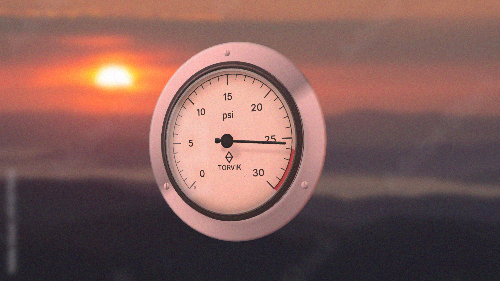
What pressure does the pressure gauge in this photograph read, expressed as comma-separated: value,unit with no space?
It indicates 25.5,psi
